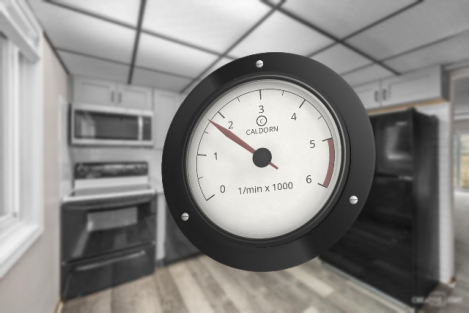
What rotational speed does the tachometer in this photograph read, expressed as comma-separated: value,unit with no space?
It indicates 1750,rpm
